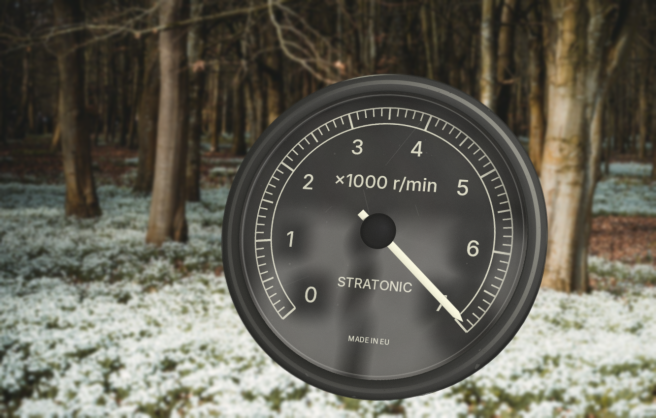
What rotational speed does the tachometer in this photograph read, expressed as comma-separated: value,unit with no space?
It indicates 6950,rpm
